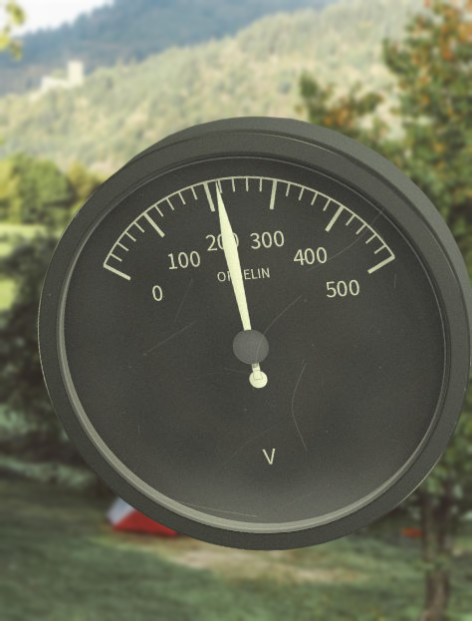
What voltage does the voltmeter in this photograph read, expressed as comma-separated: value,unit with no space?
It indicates 220,V
